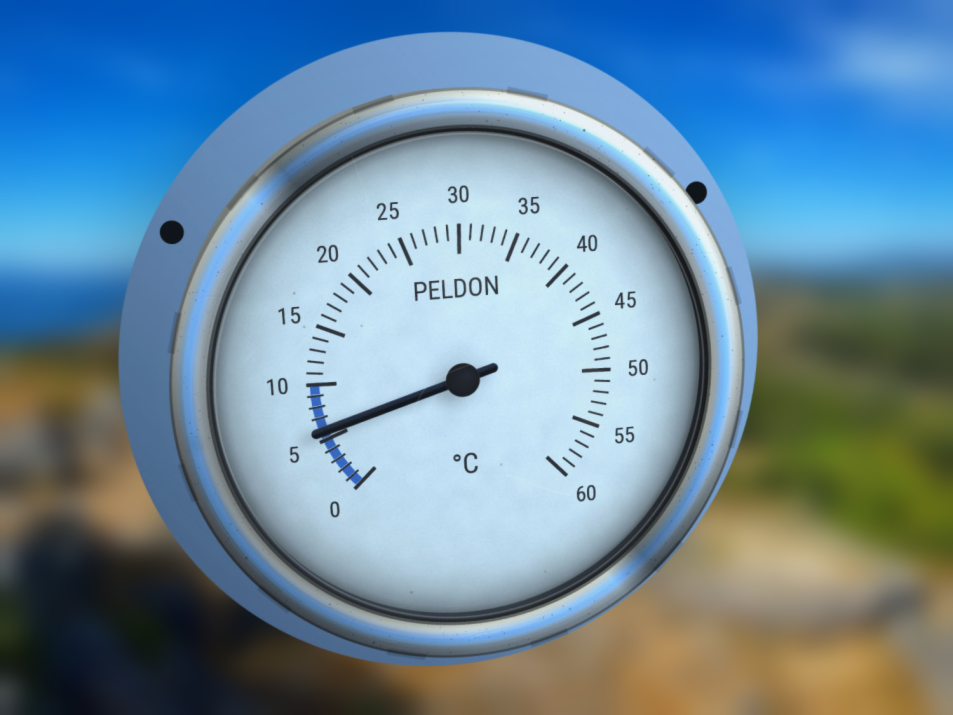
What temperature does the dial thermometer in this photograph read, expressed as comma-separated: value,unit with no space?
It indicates 6,°C
